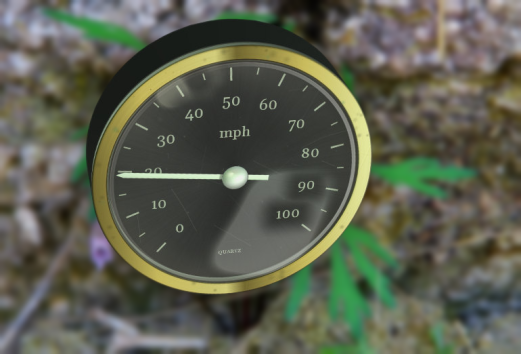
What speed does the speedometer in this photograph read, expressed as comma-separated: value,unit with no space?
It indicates 20,mph
